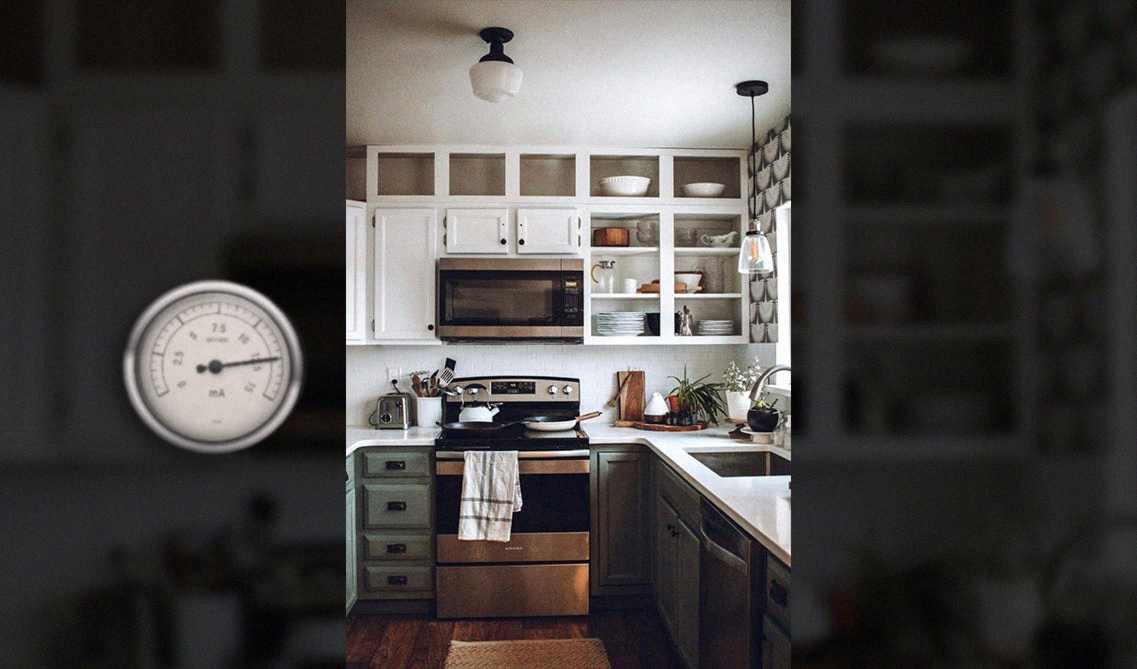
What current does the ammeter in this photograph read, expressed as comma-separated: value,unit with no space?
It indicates 12.5,mA
